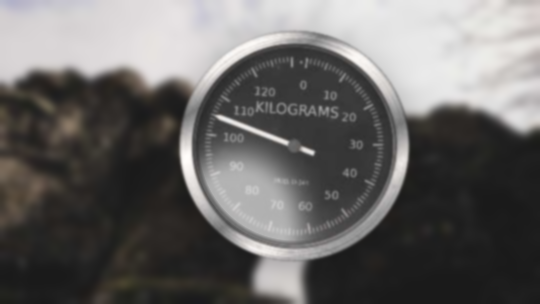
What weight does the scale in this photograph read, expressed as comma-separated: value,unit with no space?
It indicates 105,kg
